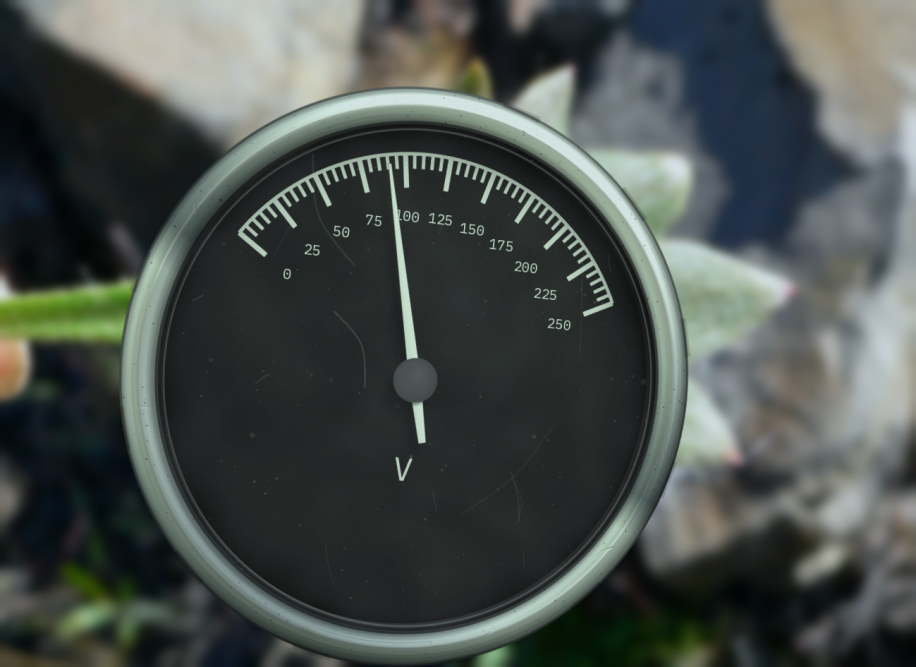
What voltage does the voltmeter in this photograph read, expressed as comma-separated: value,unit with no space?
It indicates 90,V
